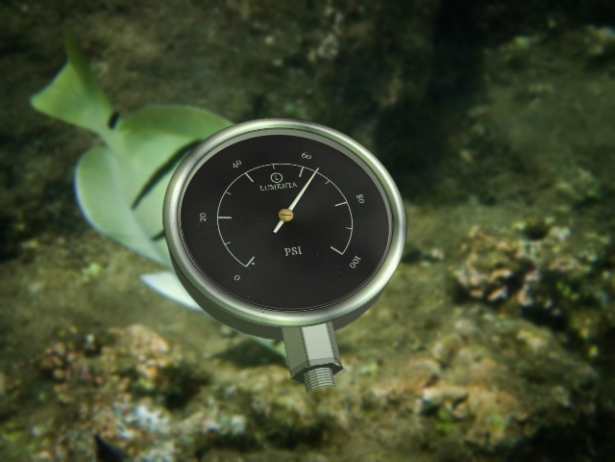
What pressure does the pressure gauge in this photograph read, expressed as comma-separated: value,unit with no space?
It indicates 65,psi
